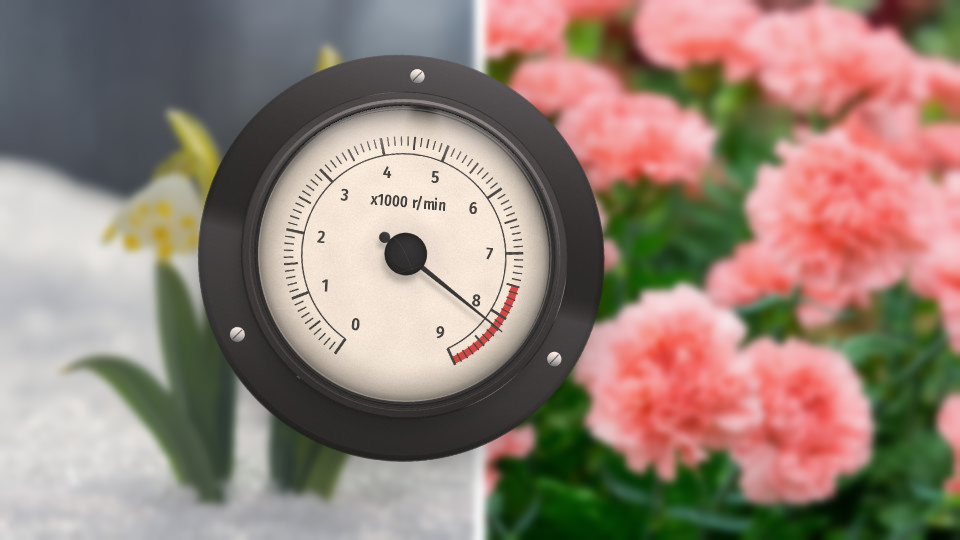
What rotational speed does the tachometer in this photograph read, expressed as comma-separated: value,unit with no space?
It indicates 8200,rpm
